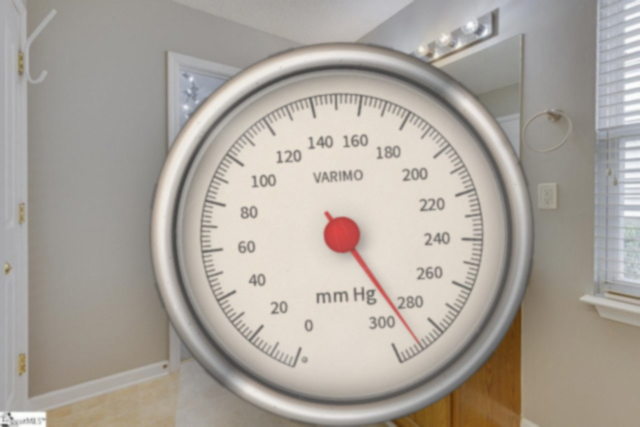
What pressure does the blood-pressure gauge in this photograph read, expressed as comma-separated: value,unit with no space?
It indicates 290,mmHg
